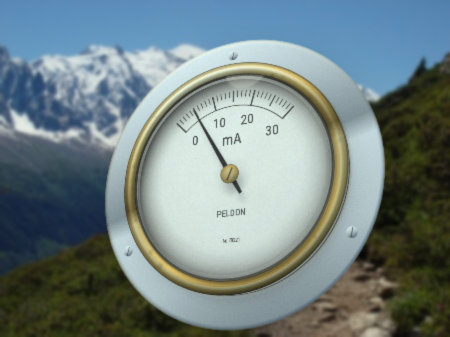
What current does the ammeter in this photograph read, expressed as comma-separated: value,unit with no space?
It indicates 5,mA
